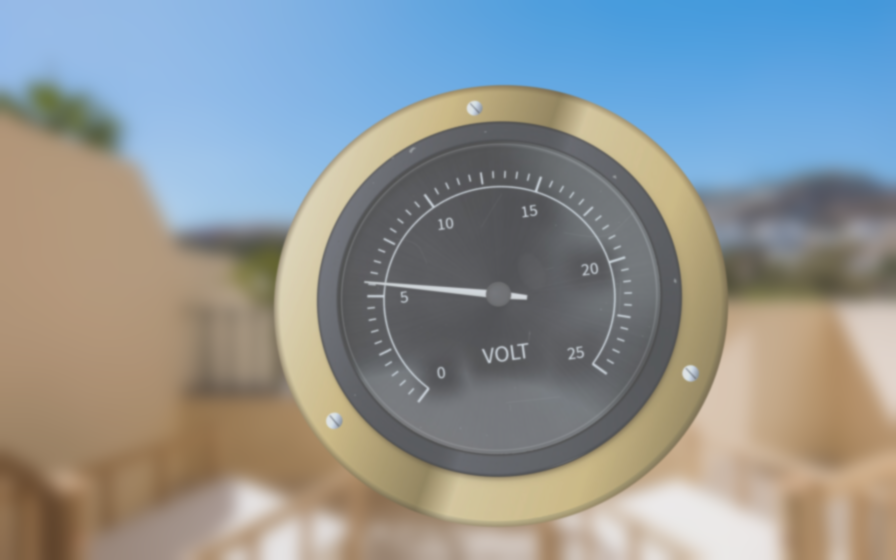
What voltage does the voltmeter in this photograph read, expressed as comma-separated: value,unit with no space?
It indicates 5.5,V
